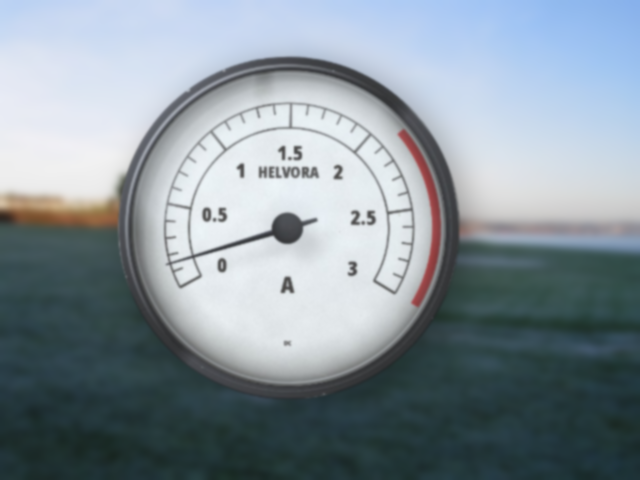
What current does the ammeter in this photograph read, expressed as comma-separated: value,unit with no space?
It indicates 0.15,A
